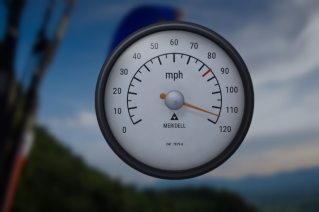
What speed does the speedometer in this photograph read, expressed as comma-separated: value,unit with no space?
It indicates 115,mph
